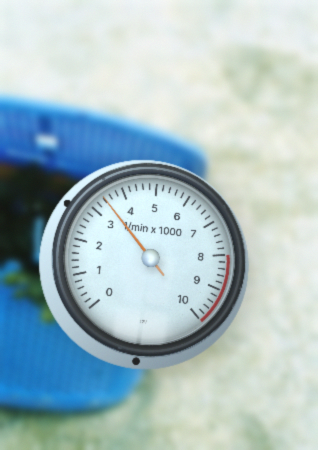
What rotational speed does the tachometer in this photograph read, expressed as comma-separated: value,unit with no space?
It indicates 3400,rpm
